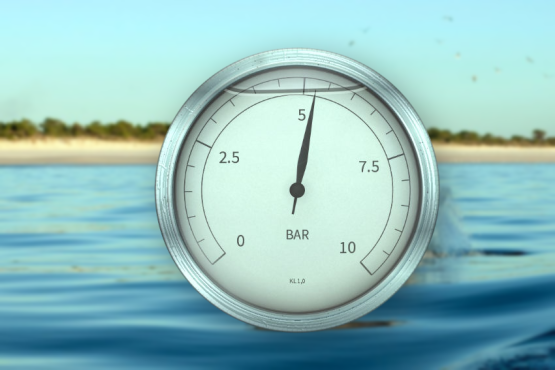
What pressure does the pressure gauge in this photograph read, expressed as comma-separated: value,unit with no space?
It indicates 5.25,bar
